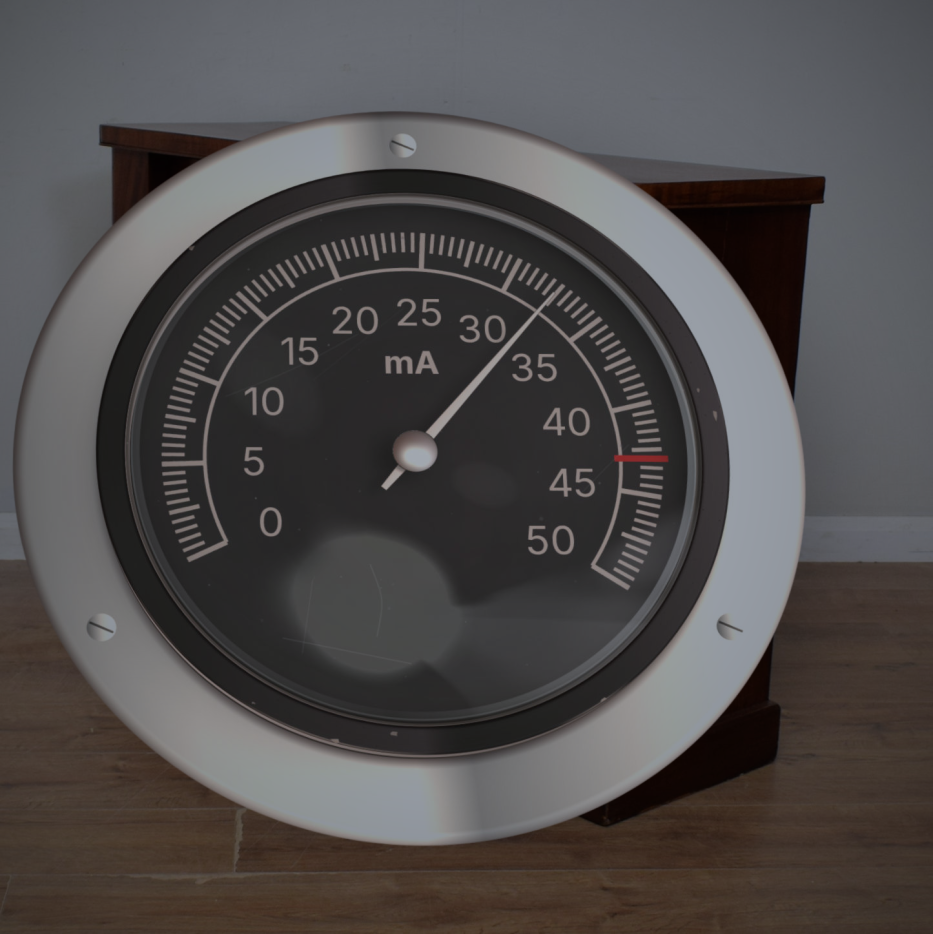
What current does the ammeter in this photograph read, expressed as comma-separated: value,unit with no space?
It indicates 32.5,mA
